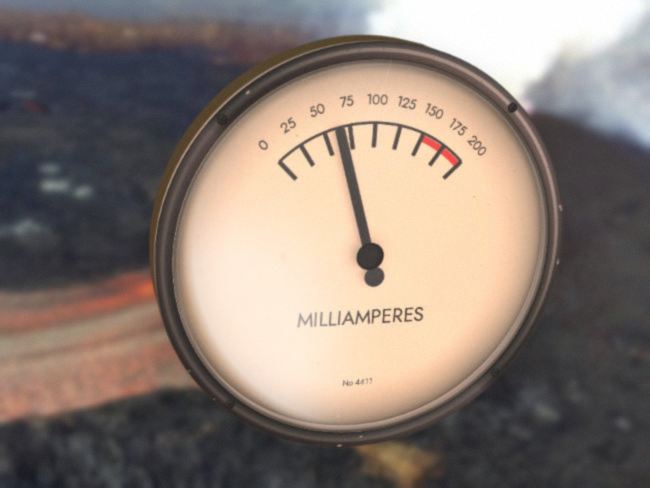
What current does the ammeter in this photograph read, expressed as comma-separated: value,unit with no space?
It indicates 62.5,mA
